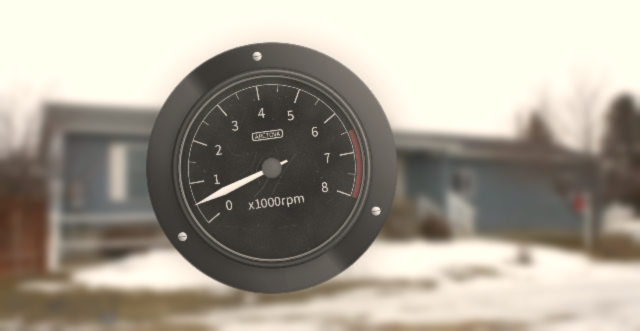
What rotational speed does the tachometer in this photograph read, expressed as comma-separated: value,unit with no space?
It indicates 500,rpm
